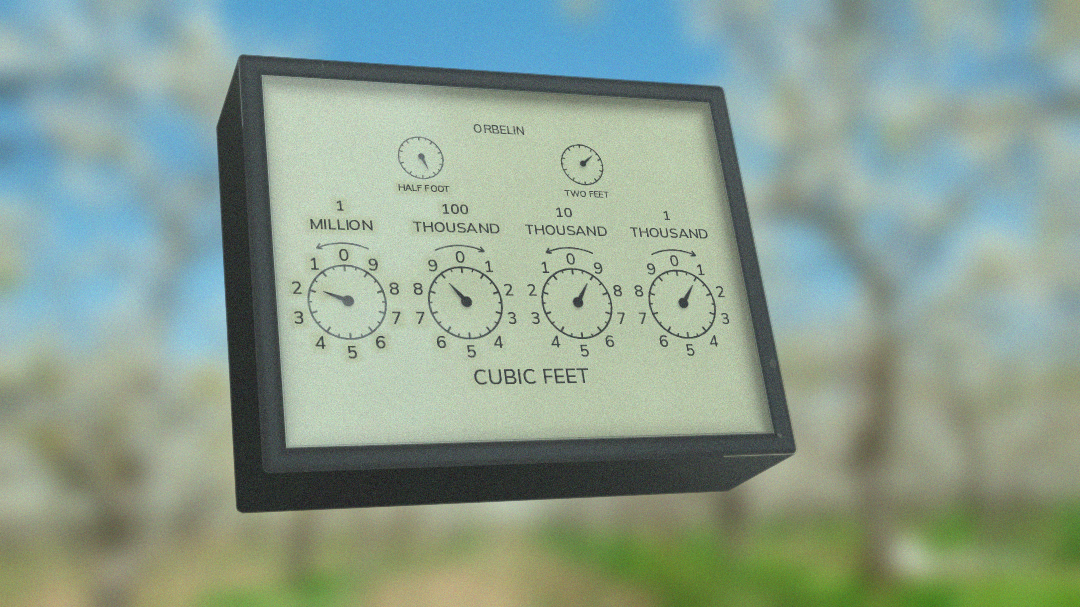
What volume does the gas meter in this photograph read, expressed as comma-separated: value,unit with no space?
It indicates 189100,ft³
